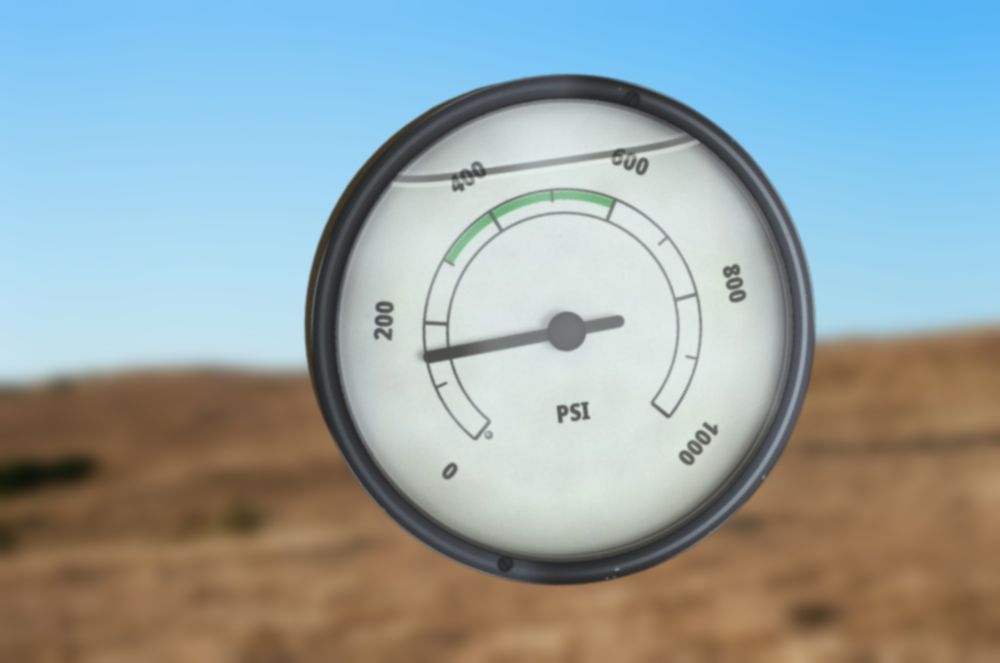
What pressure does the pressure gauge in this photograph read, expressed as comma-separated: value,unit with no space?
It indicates 150,psi
